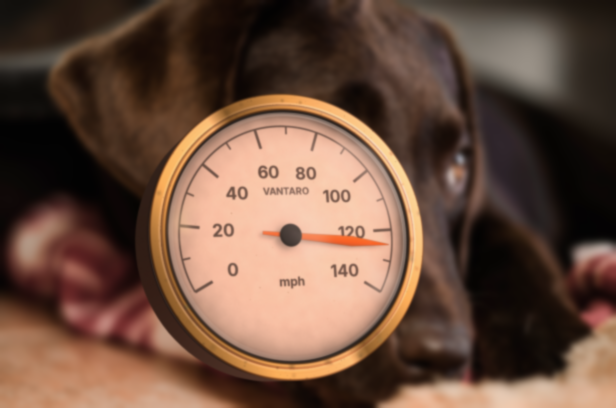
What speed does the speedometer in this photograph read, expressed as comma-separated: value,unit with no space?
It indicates 125,mph
